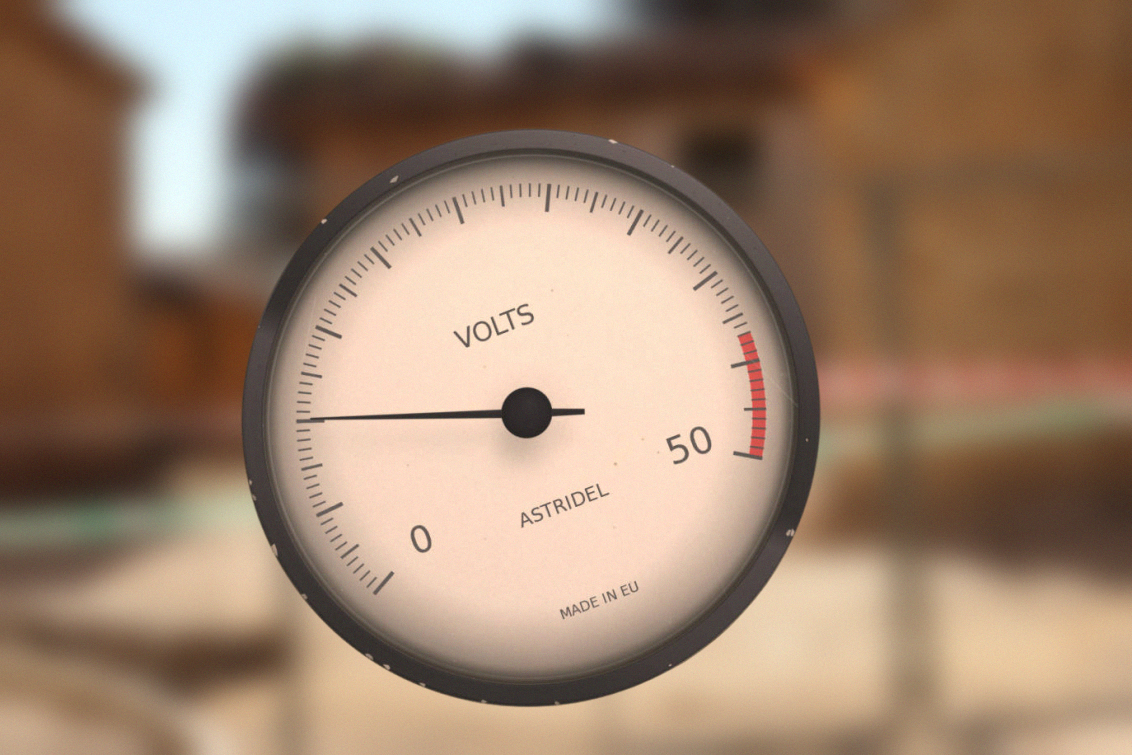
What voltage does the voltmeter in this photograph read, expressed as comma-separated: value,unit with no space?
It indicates 10,V
